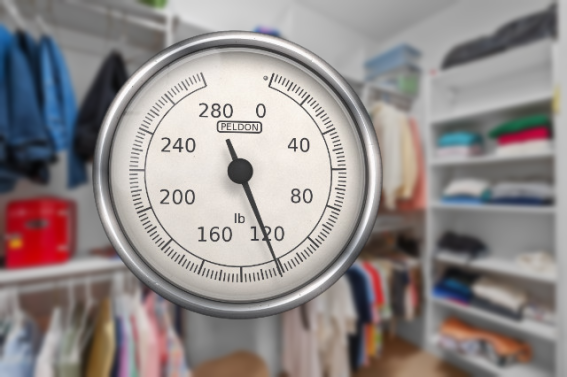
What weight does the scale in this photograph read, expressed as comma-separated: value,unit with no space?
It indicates 122,lb
